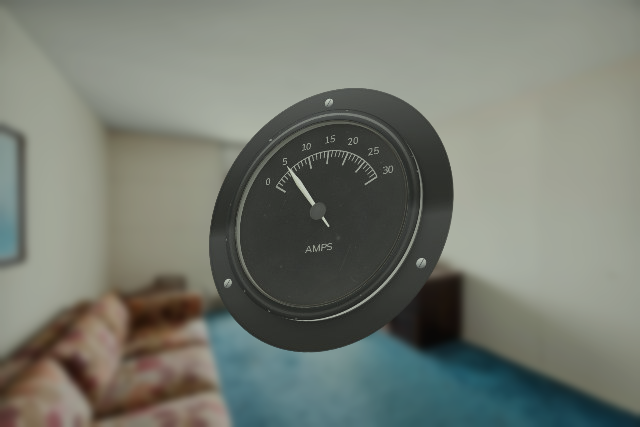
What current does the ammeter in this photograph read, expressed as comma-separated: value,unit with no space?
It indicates 5,A
